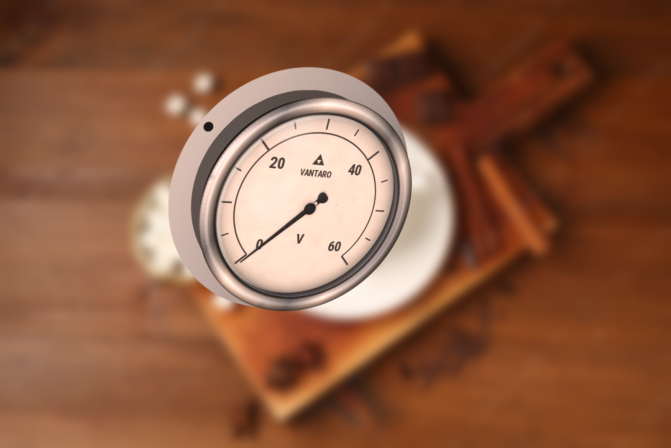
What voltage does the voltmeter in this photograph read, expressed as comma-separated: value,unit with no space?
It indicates 0,V
